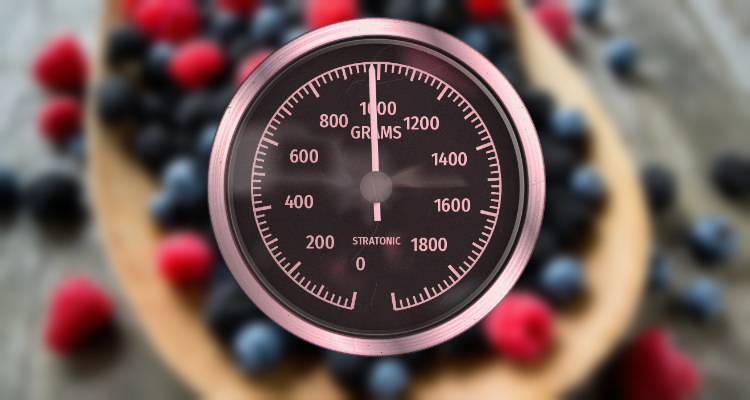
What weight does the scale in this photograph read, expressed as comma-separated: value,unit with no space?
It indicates 980,g
